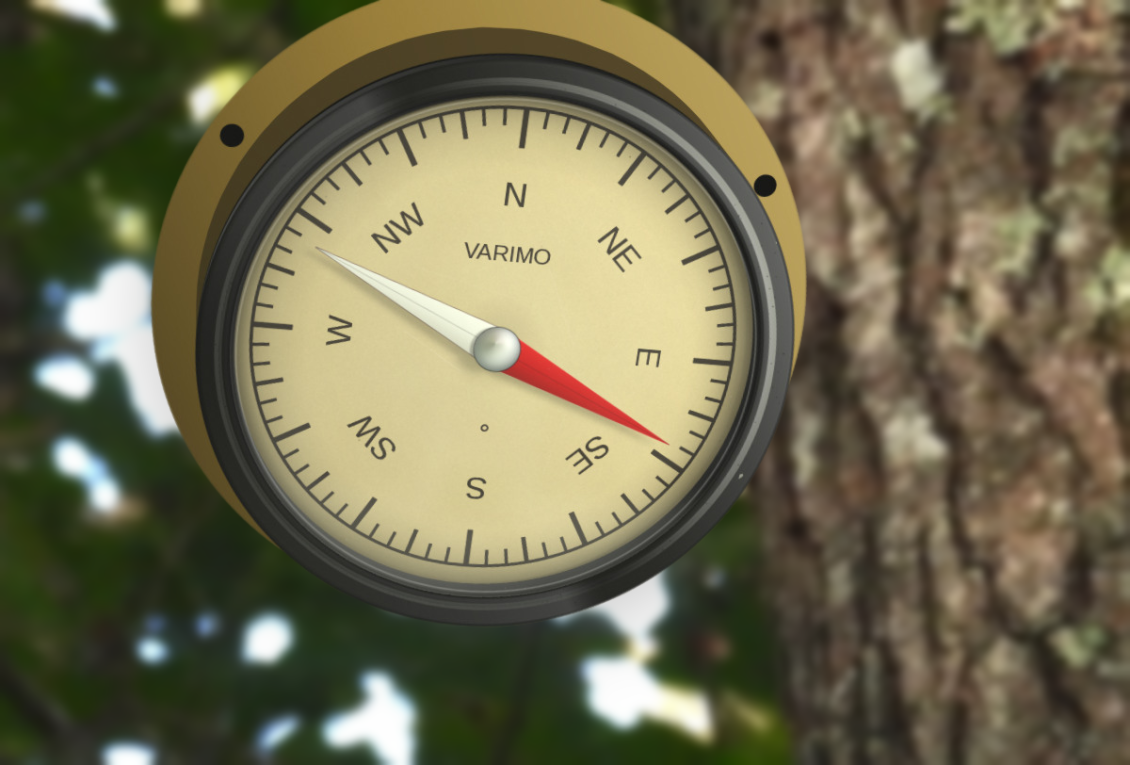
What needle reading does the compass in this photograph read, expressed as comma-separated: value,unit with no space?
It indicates 115,°
